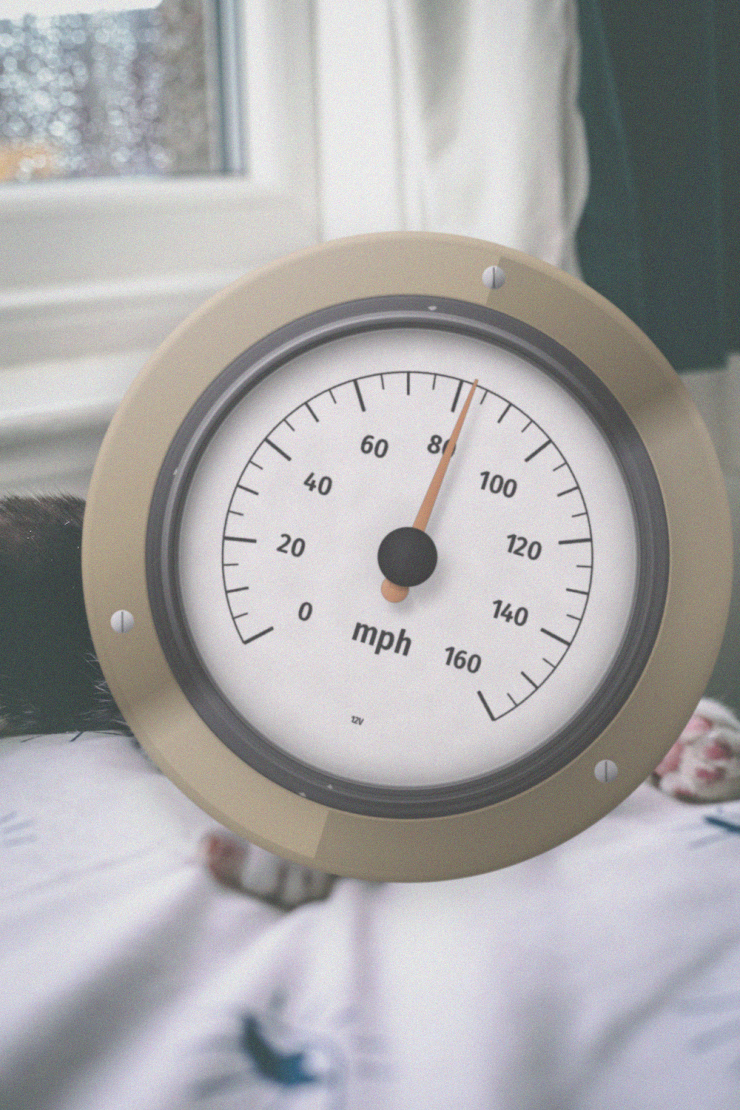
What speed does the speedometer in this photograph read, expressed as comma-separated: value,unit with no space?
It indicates 82.5,mph
